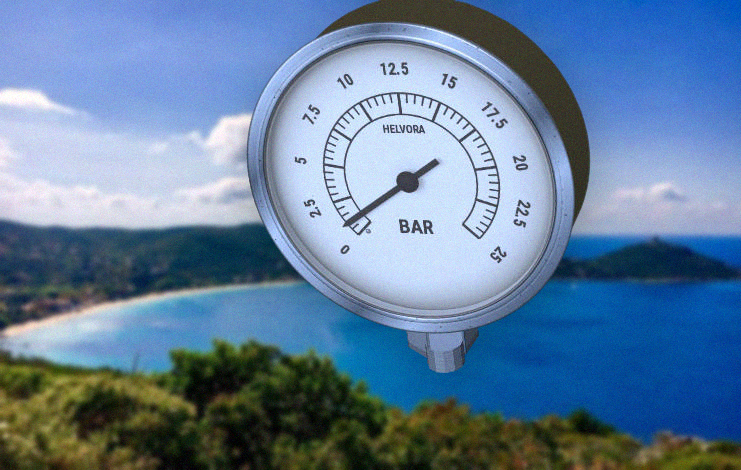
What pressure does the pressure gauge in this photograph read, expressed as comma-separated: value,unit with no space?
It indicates 1,bar
